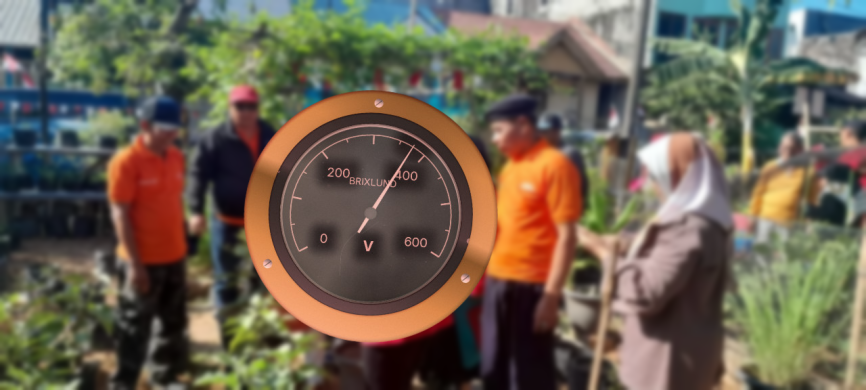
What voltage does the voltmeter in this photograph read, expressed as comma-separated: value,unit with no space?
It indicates 375,V
